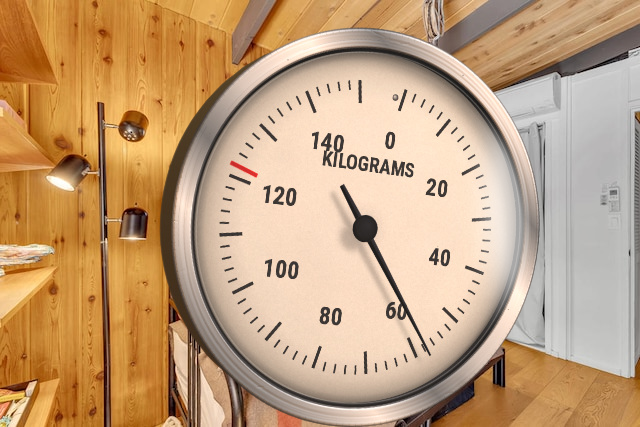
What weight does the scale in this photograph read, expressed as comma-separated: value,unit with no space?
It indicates 58,kg
